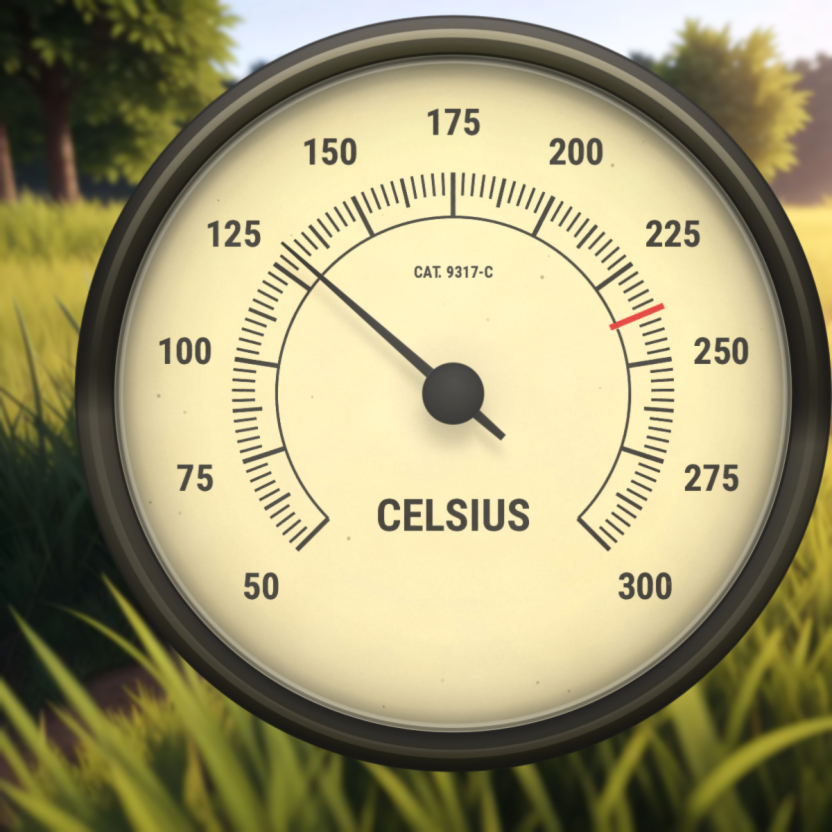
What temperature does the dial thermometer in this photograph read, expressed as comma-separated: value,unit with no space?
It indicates 130,°C
